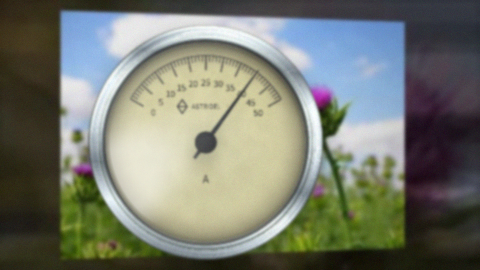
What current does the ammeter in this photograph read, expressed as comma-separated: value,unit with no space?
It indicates 40,A
